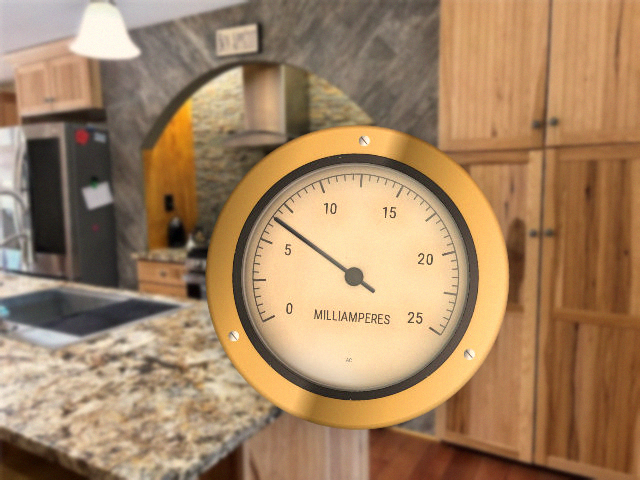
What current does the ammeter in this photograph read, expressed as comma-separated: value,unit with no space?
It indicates 6.5,mA
